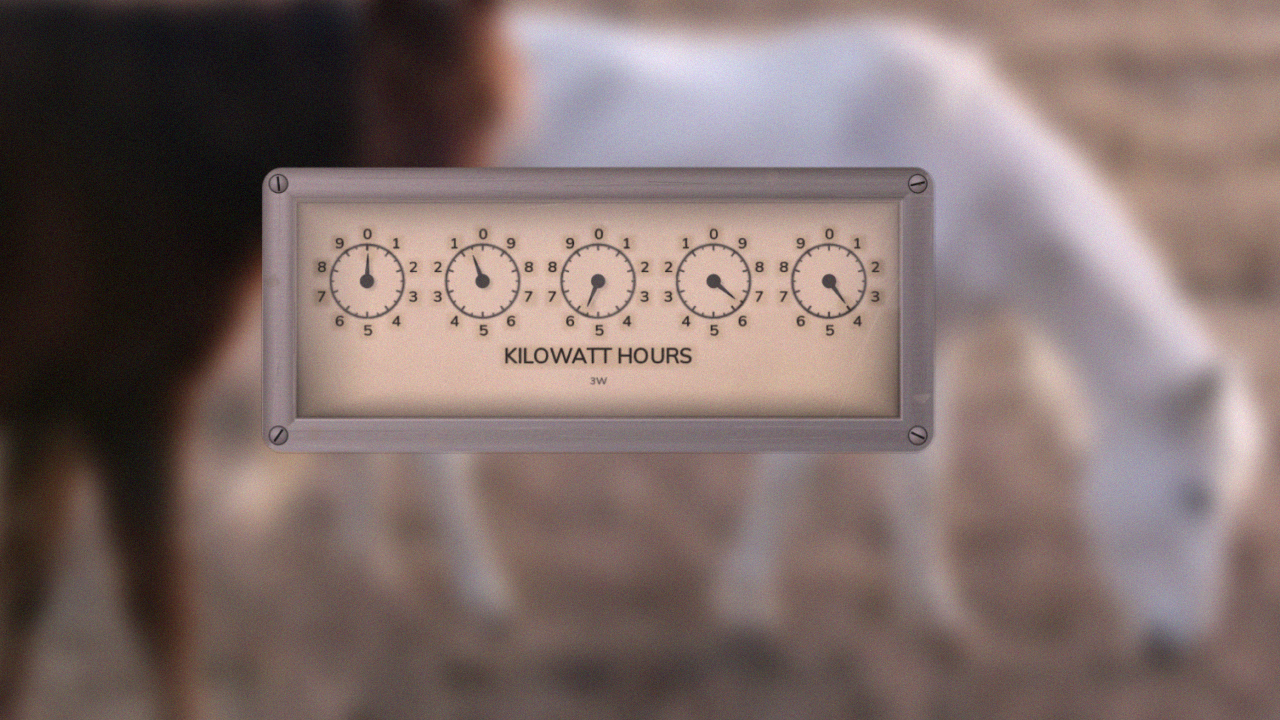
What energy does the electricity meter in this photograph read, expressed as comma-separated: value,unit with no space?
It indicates 564,kWh
